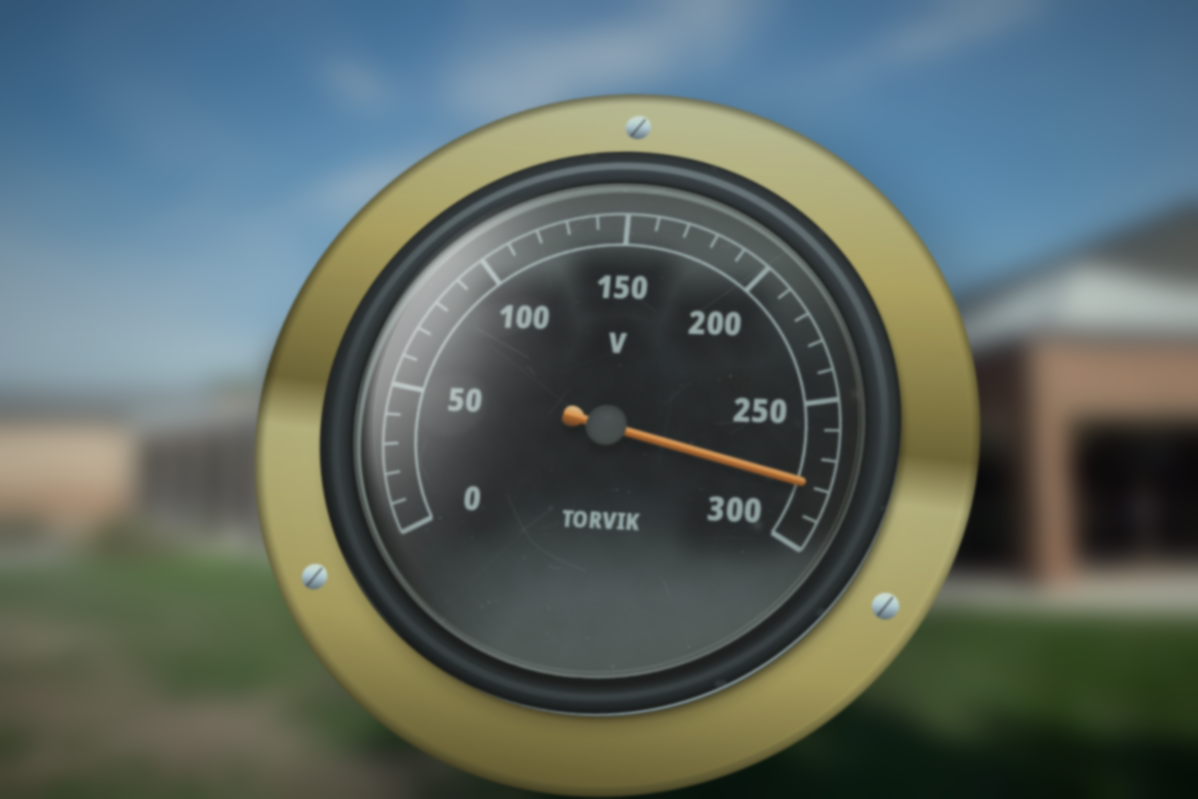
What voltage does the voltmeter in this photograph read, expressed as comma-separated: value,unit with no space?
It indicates 280,V
